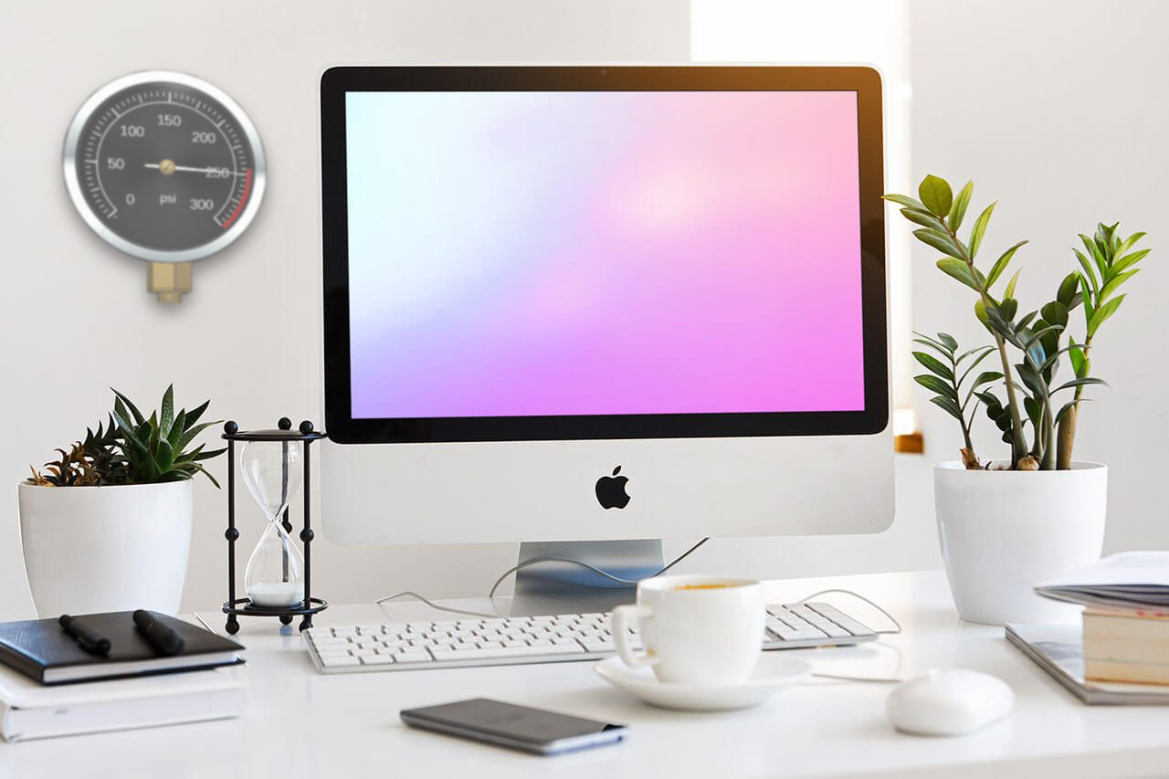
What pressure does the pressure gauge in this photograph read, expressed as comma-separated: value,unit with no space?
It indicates 250,psi
